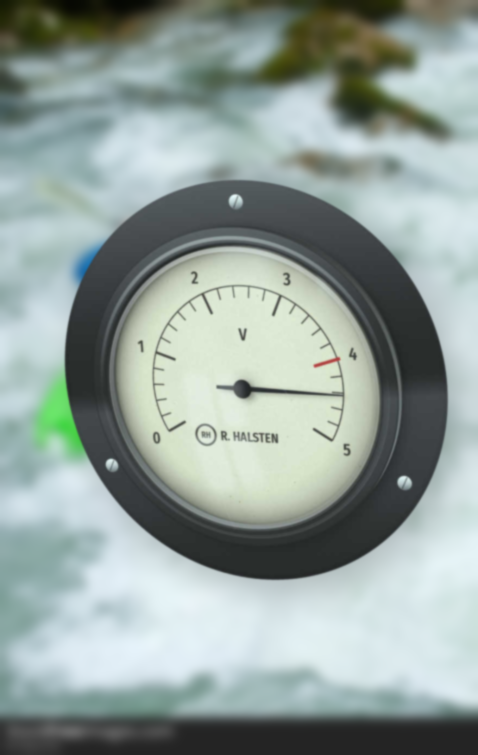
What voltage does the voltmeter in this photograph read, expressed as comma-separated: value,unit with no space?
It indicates 4.4,V
